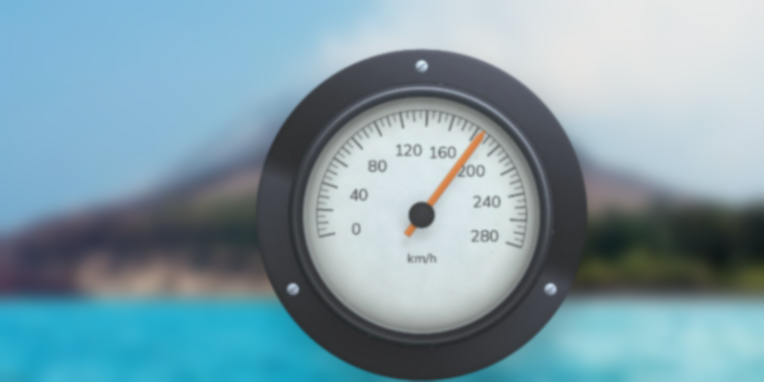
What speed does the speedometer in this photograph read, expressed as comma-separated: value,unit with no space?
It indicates 185,km/h
